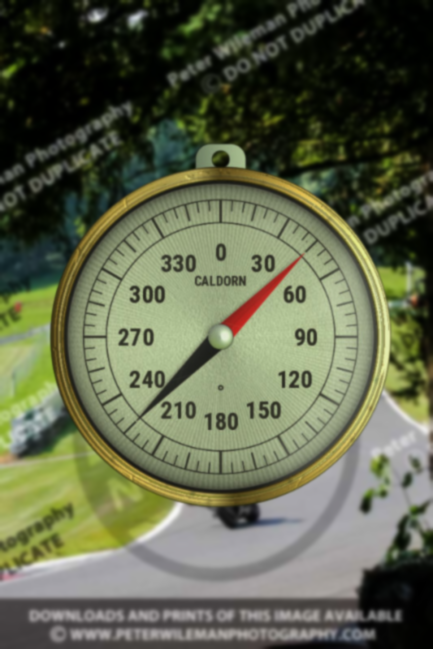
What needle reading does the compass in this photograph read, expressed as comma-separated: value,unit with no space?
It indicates 45,°
